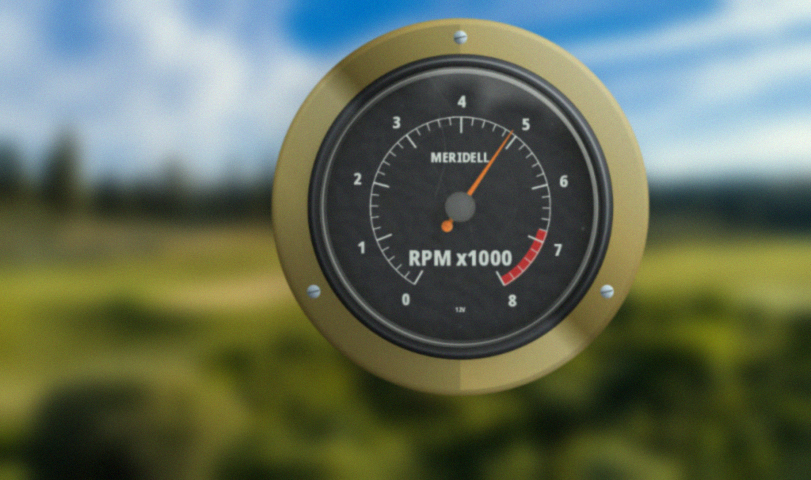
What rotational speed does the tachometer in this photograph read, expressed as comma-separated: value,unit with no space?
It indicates 4900,rpm
